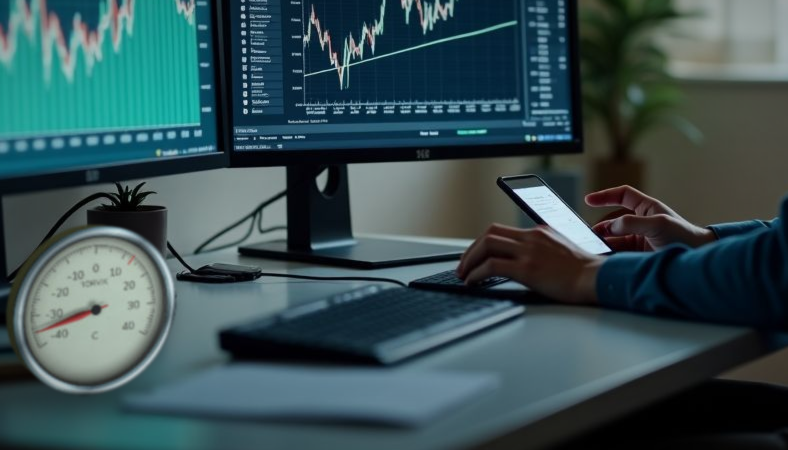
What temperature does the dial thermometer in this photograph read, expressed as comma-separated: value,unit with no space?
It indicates -35,°C
